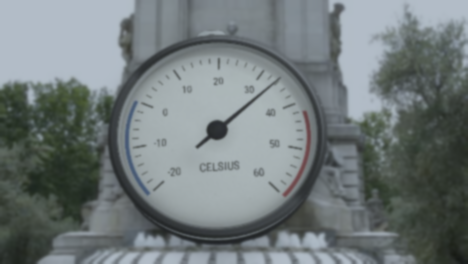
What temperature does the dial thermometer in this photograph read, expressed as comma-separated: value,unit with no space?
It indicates 34,°C
